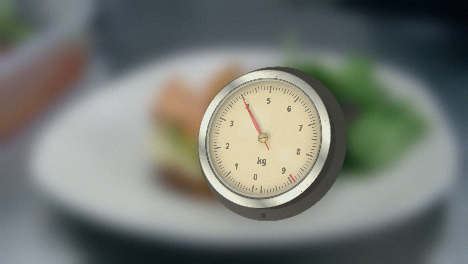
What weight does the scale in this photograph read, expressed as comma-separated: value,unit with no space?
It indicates 4,kg
